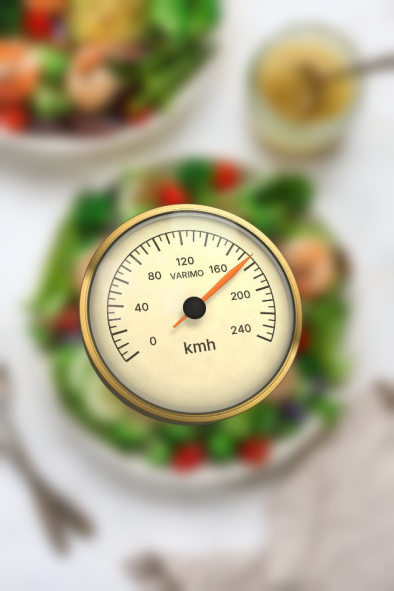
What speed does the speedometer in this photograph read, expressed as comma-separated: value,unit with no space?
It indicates 175,km/h
